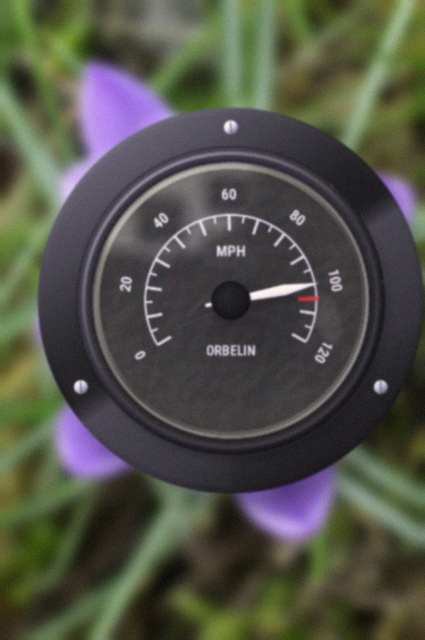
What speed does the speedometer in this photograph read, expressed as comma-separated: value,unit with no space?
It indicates 100,mph
